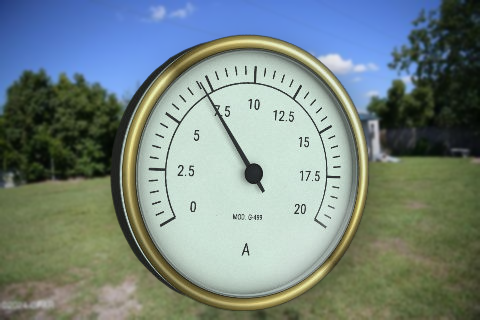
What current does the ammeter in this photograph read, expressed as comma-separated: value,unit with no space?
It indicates 7,A
